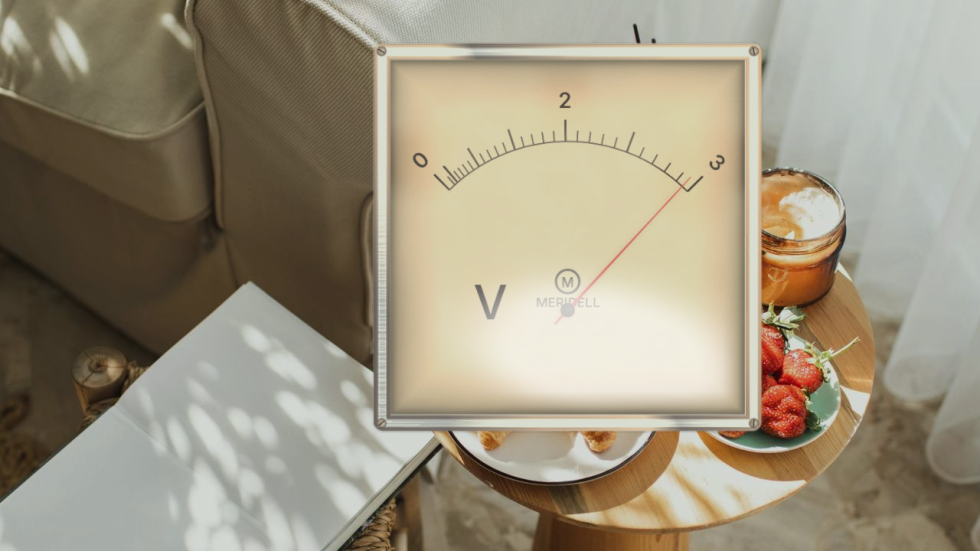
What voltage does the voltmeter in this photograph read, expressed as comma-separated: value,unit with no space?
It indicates 2.95,V
